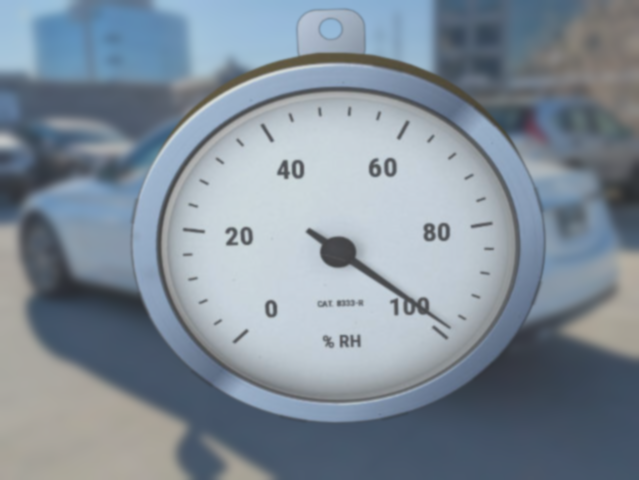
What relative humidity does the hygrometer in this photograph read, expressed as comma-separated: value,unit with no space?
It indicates 98,%
